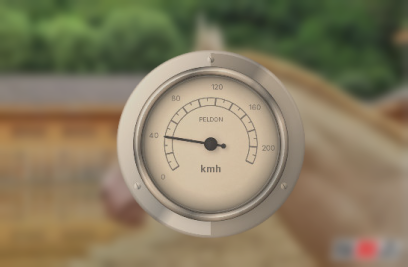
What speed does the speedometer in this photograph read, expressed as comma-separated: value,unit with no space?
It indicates 40,km/h
